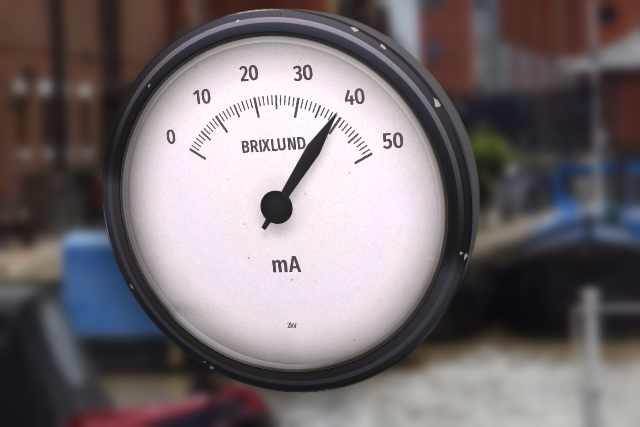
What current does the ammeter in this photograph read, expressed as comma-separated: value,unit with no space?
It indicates 39,mA
